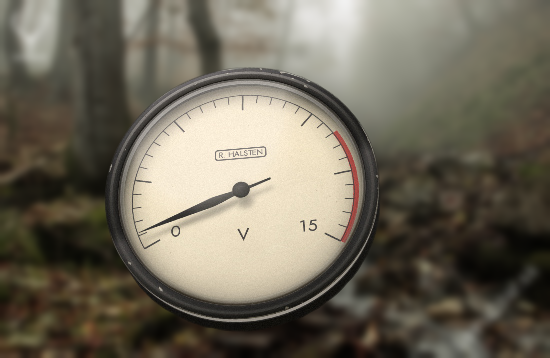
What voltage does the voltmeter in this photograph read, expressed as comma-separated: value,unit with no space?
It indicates 0.5,V
